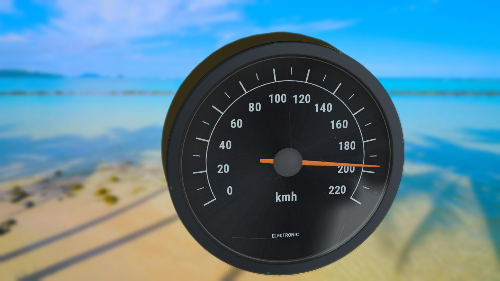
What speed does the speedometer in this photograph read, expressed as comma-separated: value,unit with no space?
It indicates 195,km/h
